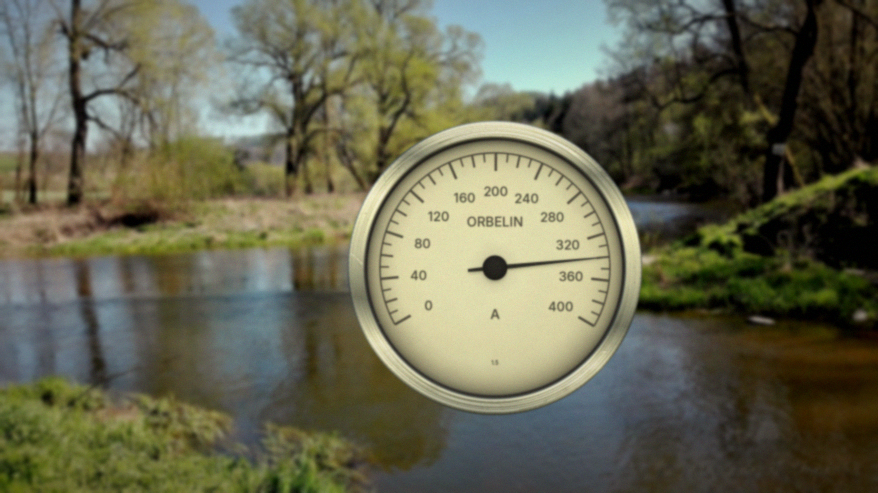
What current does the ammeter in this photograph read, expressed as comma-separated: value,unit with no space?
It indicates 340,A
